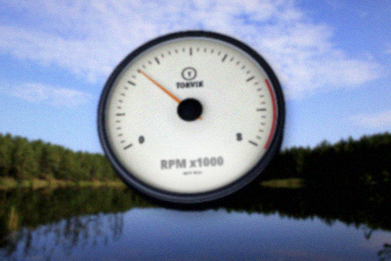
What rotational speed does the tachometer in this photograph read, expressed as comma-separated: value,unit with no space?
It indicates 2400,rpm
